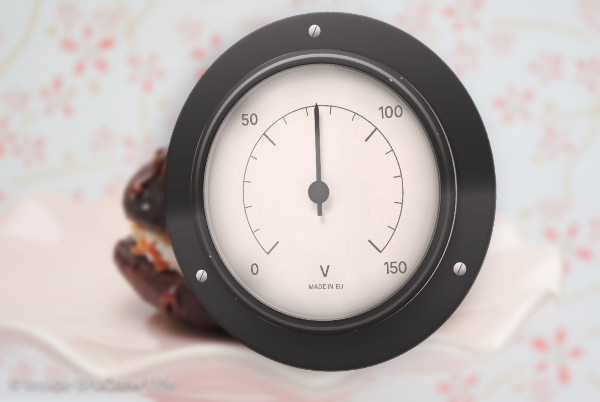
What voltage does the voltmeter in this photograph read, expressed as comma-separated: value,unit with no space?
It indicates 75,V
